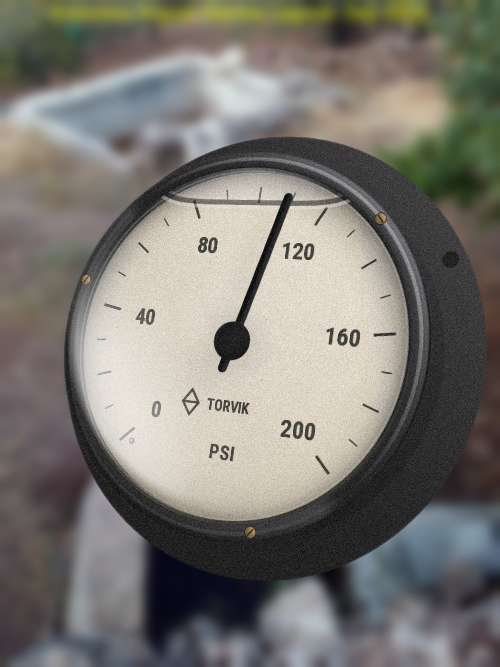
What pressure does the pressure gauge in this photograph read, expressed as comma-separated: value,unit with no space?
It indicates 110,psi
